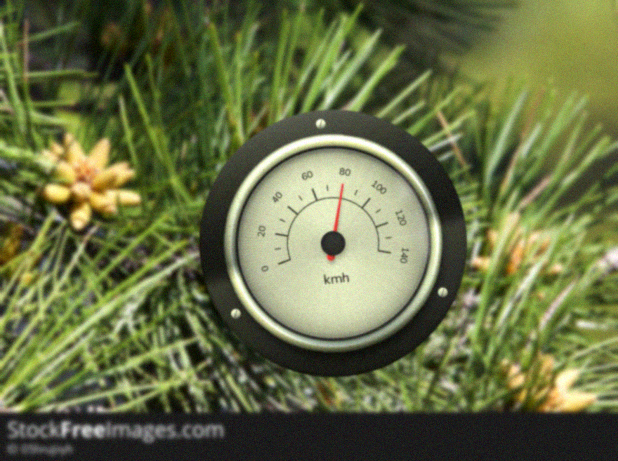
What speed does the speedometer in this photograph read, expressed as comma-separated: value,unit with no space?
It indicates 80,km/h
